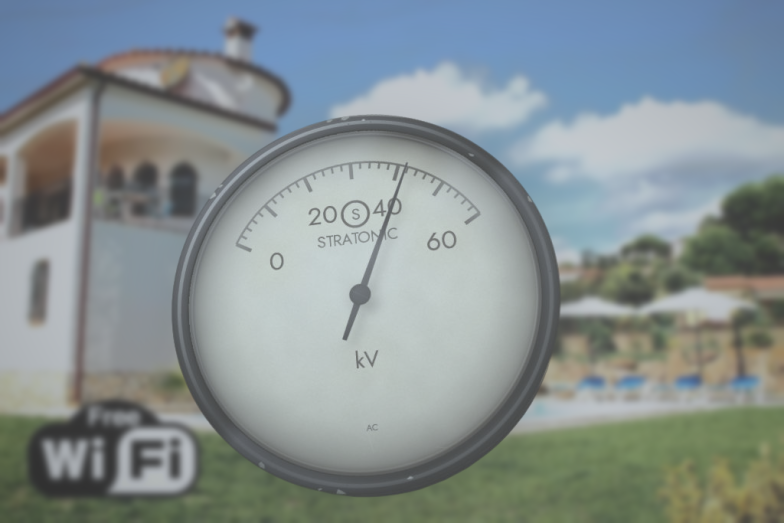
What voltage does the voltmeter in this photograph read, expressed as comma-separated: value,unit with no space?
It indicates 42,kV
